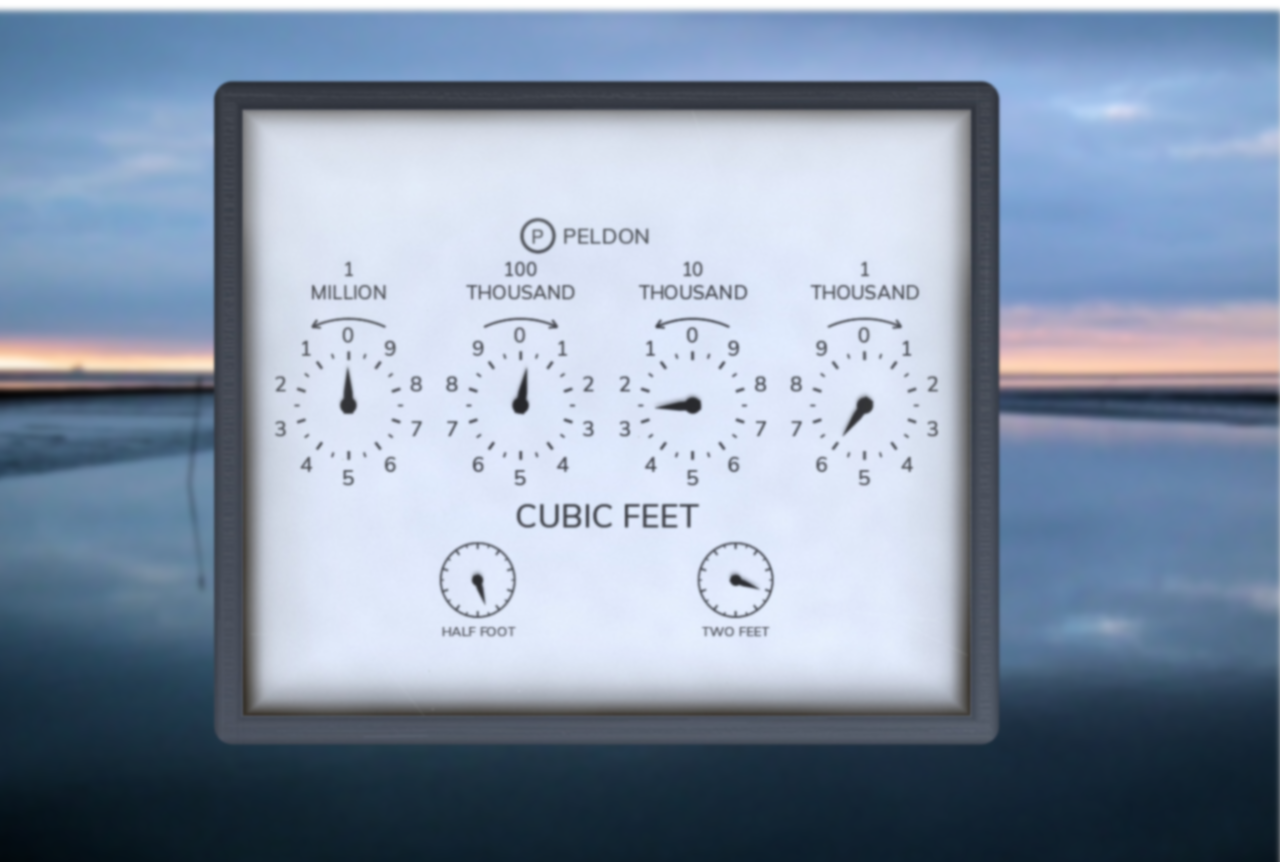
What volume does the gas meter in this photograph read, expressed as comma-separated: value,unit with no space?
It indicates 2600,ft³
